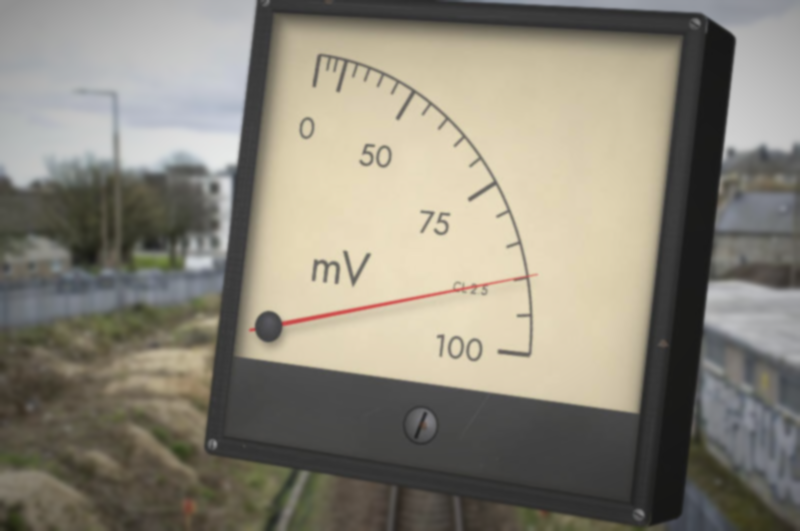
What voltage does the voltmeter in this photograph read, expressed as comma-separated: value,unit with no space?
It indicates 90,mV
